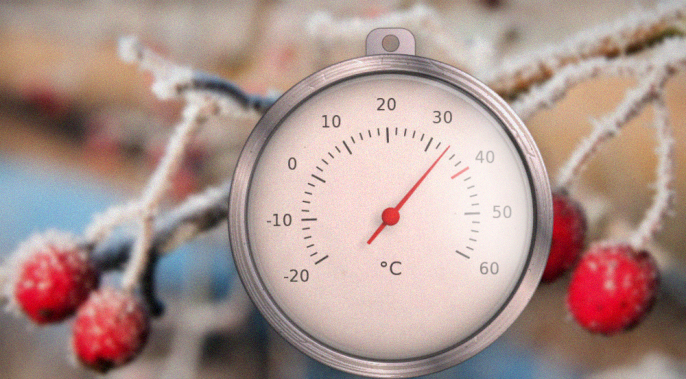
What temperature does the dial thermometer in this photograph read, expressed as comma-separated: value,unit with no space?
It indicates 34,°C
